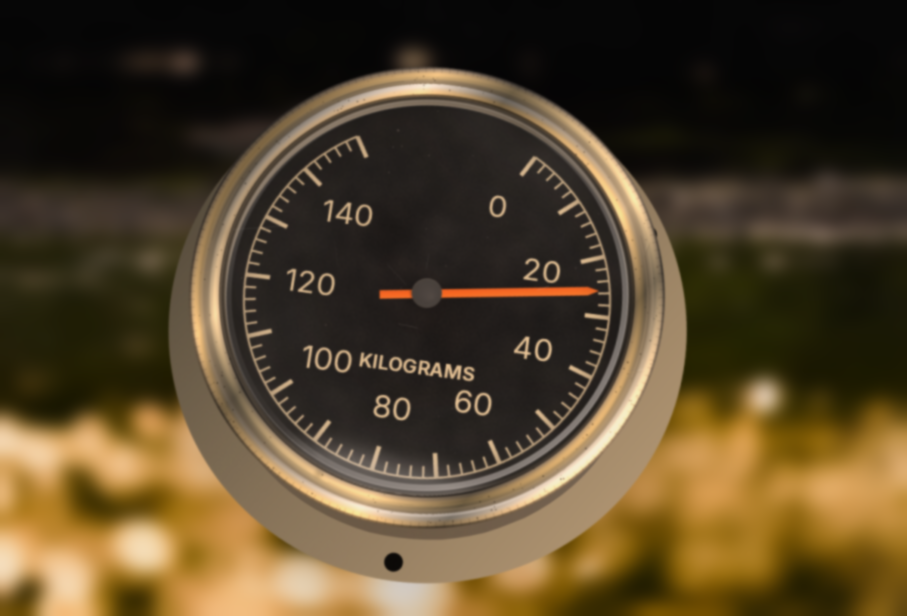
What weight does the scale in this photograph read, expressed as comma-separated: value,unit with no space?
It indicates 26,kg
